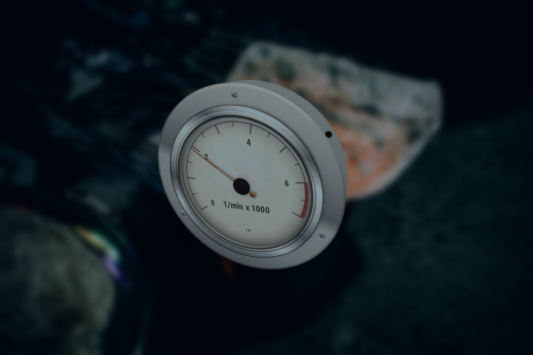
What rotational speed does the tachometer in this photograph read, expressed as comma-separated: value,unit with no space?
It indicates 2000,rpm
